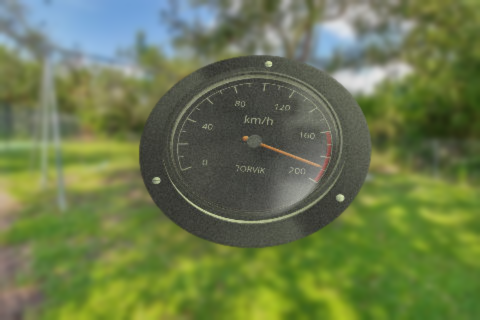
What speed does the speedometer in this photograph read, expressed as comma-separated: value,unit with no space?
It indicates 190,km/h
